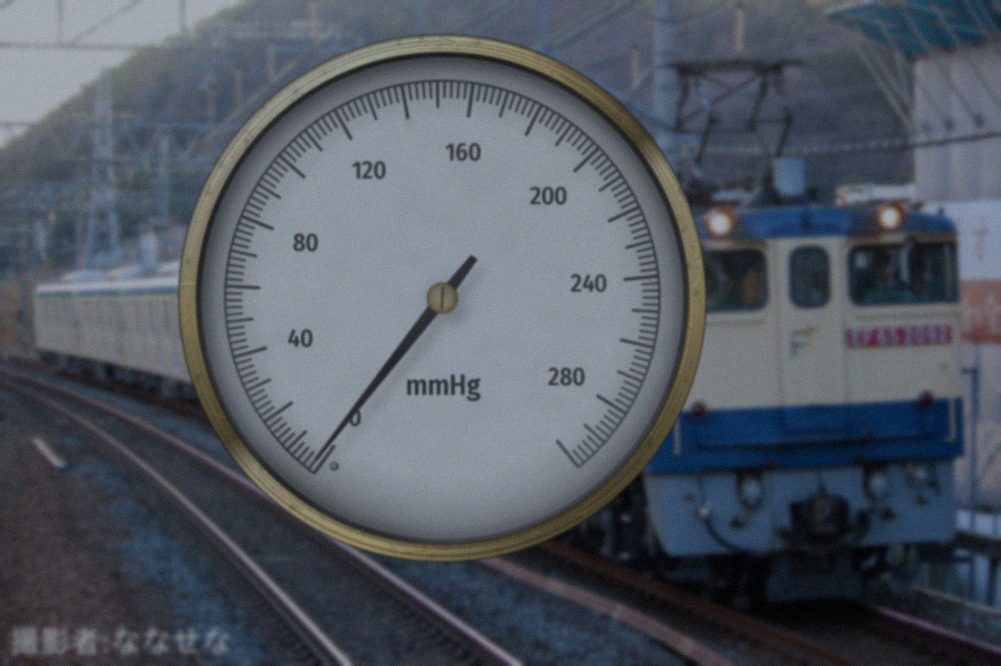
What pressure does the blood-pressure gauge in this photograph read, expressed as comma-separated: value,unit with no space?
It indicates 2,mmHg
